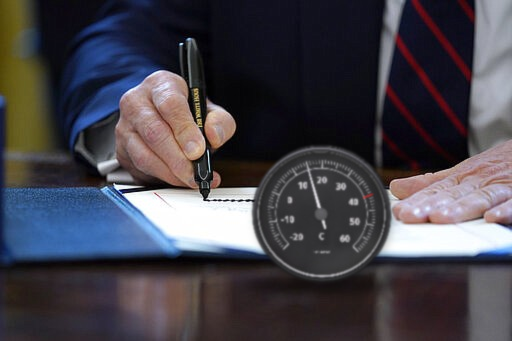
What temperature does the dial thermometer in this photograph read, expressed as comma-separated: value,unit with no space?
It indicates 15,°C
